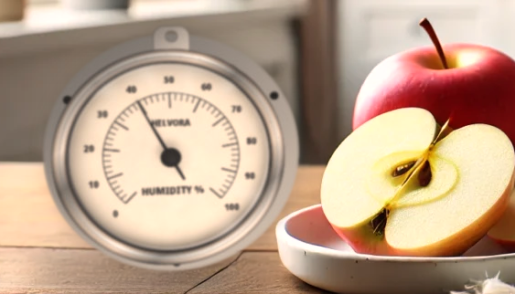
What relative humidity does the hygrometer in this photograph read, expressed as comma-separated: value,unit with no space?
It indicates 40,%
